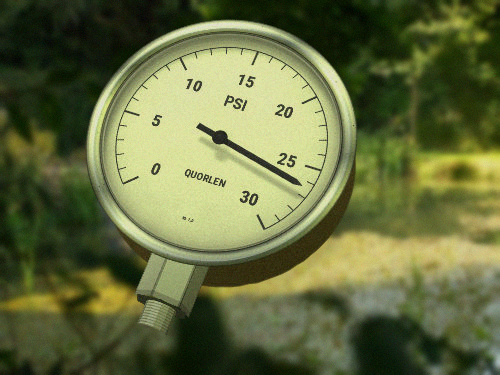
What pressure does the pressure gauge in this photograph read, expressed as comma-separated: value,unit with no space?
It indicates 26.5,psi
